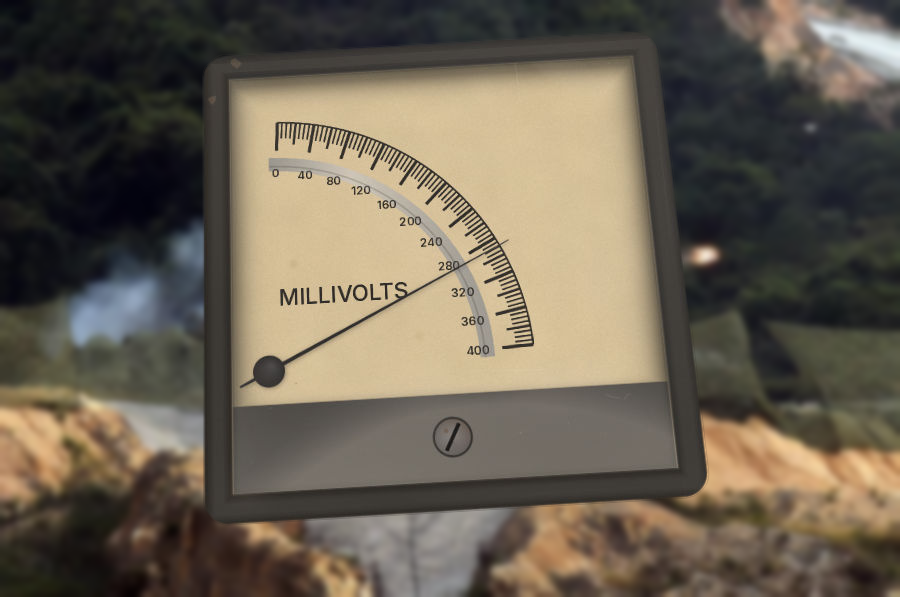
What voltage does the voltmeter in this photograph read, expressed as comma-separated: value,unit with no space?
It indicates 290,mV
